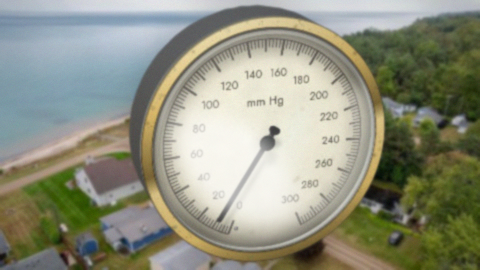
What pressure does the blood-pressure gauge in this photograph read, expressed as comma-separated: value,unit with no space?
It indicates 10,mmHg
